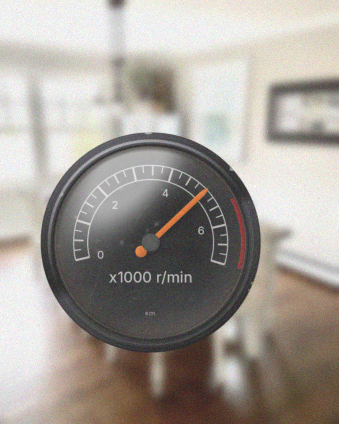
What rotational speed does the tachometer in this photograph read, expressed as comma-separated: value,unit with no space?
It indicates 5000,rpm
